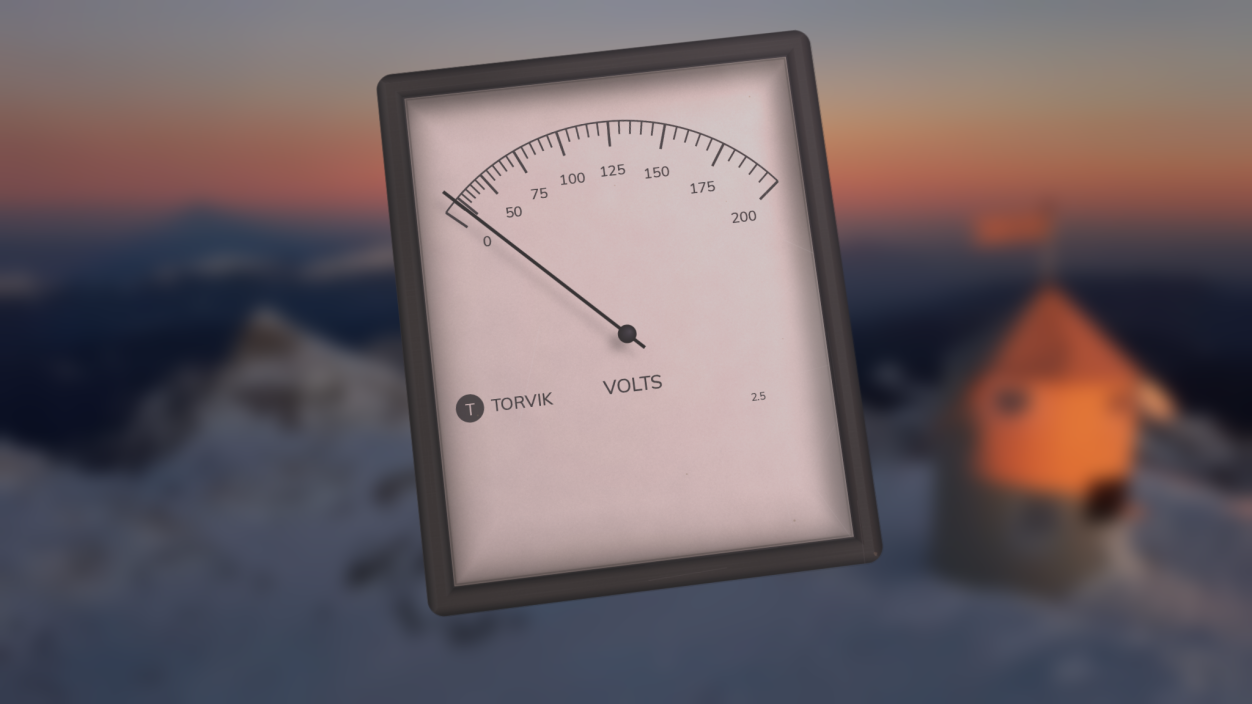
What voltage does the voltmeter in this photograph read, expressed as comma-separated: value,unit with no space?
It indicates 20,V
